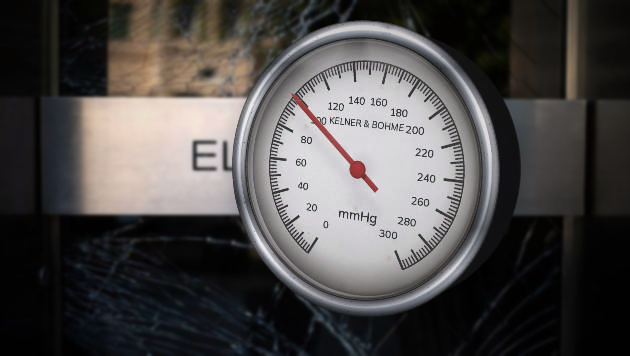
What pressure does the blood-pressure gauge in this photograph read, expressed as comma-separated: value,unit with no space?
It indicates 100,mmHg
